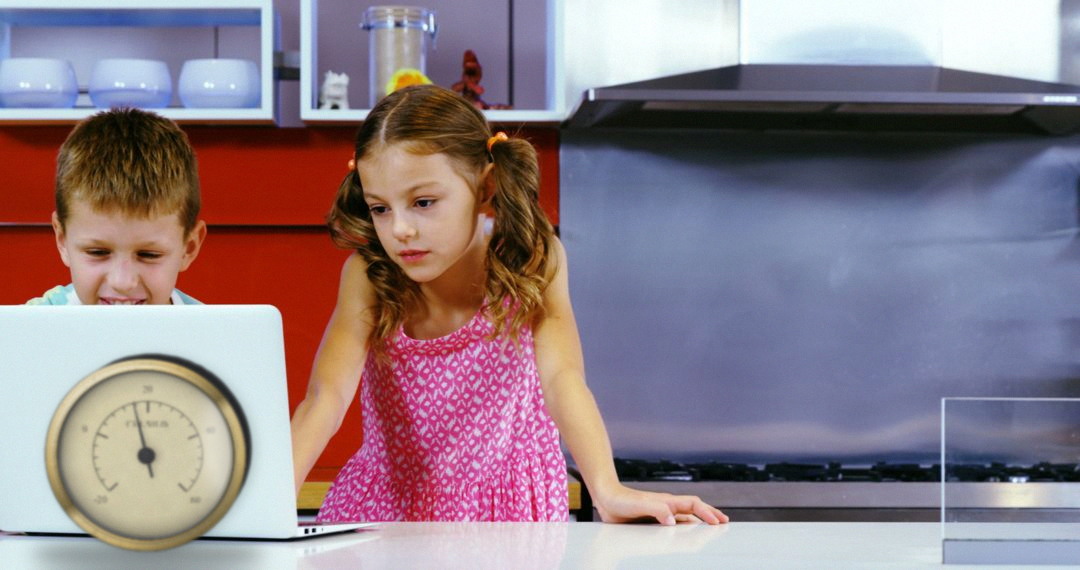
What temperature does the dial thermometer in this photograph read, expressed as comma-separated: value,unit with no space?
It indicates 16,°C
